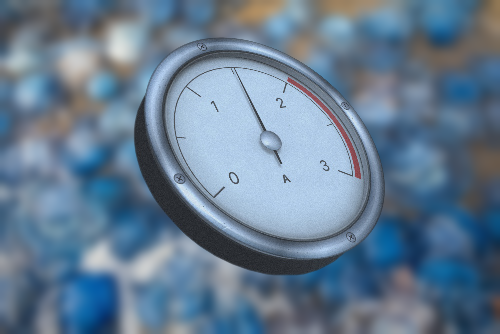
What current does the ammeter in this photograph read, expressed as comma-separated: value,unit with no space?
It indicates 1.5,A
